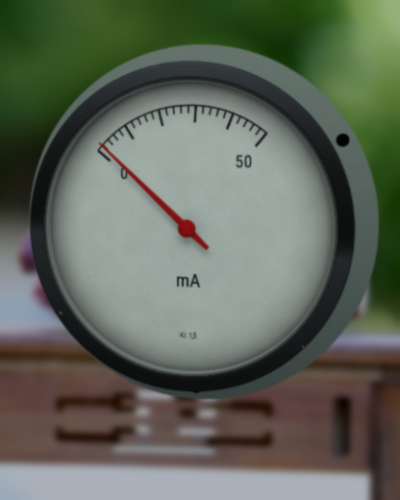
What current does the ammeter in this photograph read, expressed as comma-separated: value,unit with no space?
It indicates 2,mA
